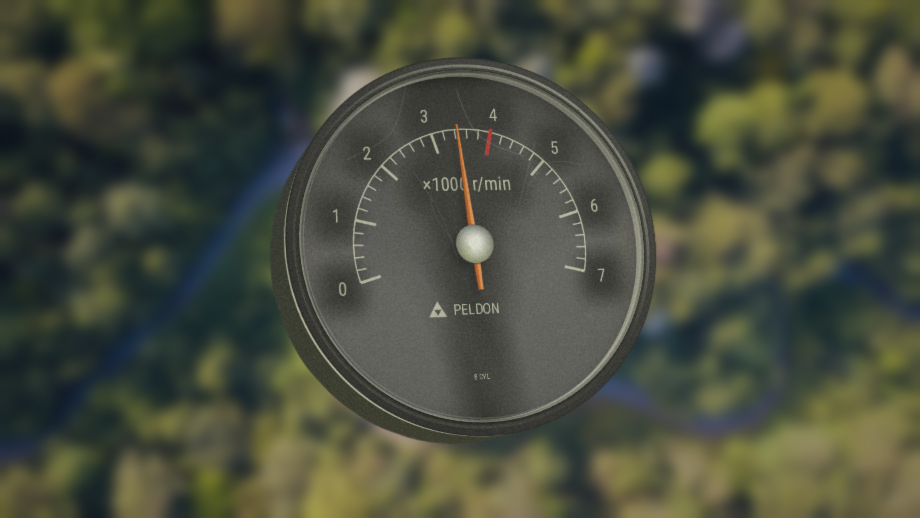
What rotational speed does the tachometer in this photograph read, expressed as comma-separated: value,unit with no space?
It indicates 3400,rpm
